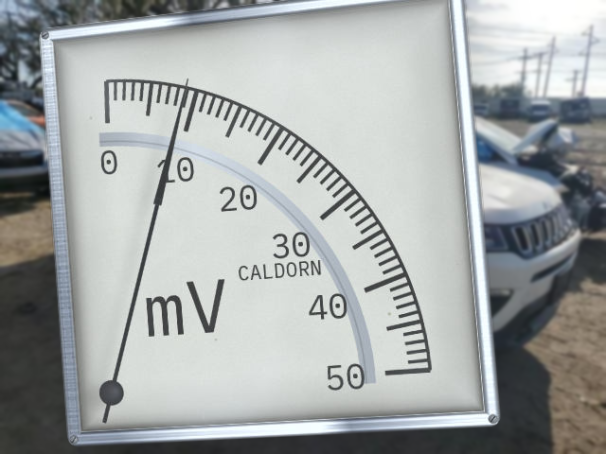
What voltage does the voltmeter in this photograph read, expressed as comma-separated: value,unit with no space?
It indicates 9,mV
